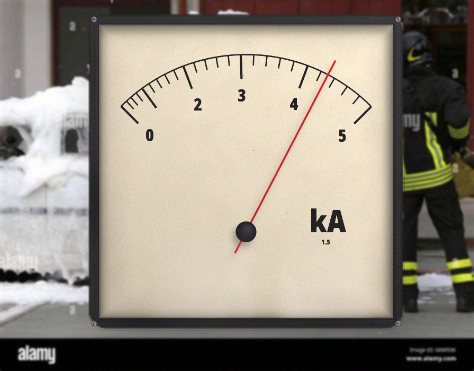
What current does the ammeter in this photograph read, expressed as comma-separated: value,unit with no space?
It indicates 4.3,kA
